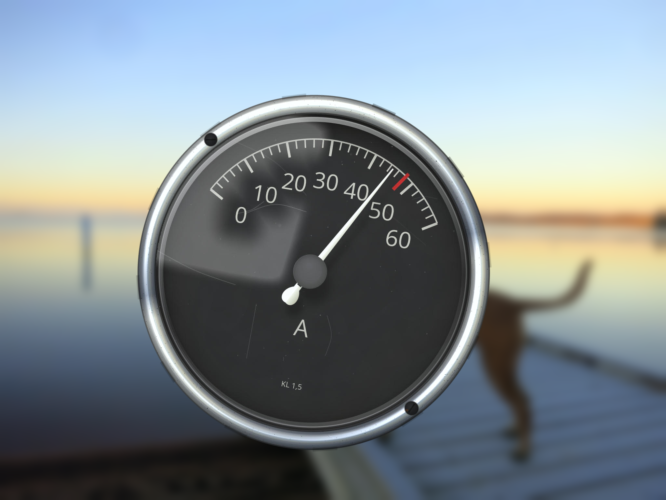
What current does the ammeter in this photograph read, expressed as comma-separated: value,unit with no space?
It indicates 45,A
